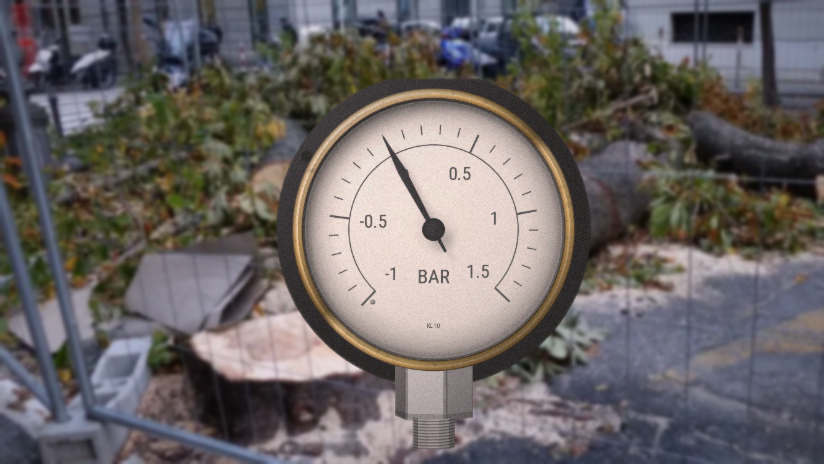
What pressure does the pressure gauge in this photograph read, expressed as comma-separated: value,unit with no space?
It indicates 0,bar
